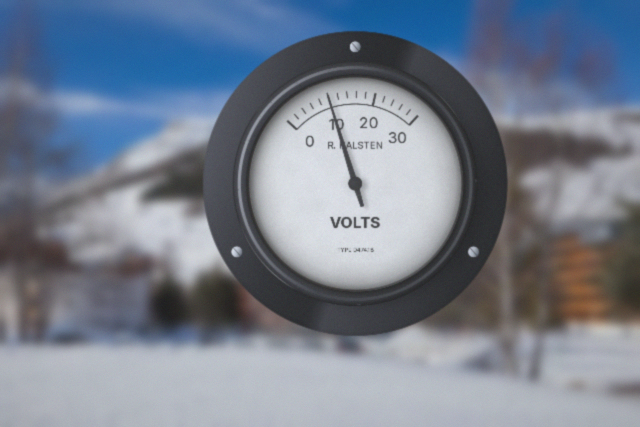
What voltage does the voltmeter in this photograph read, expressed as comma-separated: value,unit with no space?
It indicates 10,V
